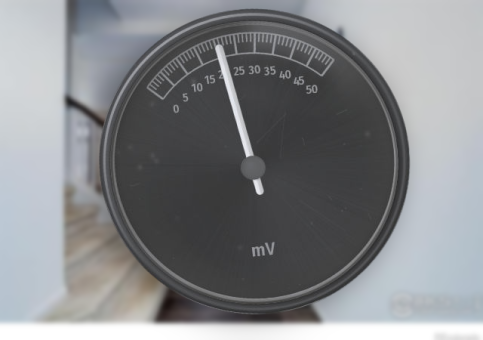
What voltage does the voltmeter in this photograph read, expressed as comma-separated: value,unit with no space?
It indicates 21,mV
